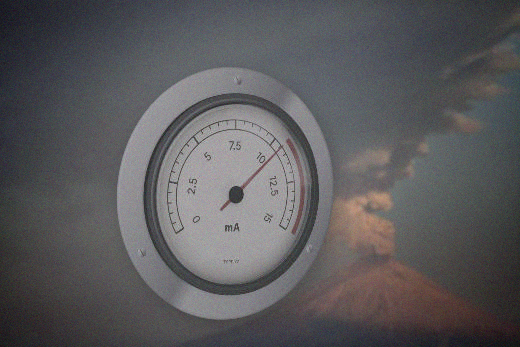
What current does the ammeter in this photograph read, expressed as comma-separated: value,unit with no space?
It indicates 10.5,mA
